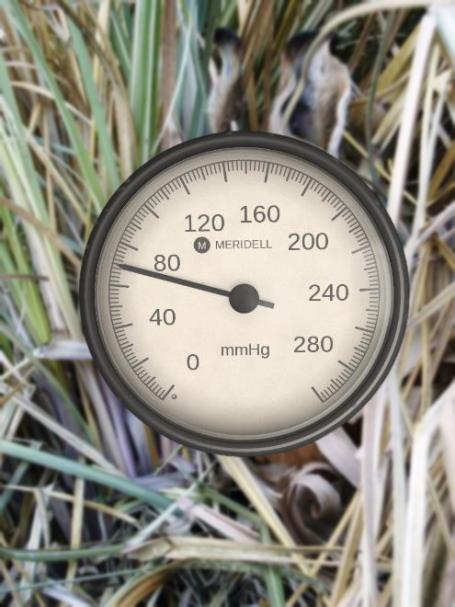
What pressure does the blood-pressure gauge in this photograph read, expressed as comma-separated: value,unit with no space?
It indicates 70,mmHg
